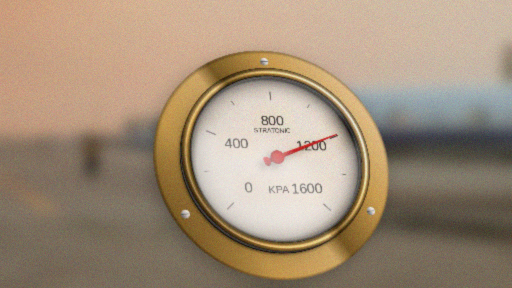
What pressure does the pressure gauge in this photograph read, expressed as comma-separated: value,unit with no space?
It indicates 1200,kPa
